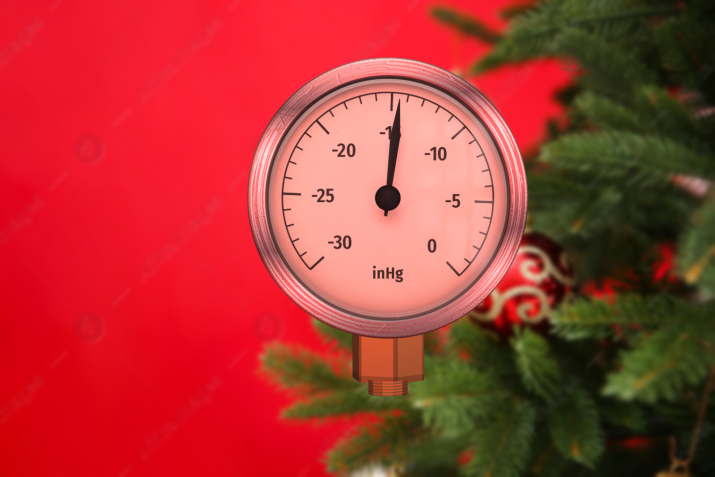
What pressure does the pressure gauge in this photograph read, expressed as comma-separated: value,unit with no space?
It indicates -14.5,inHg
